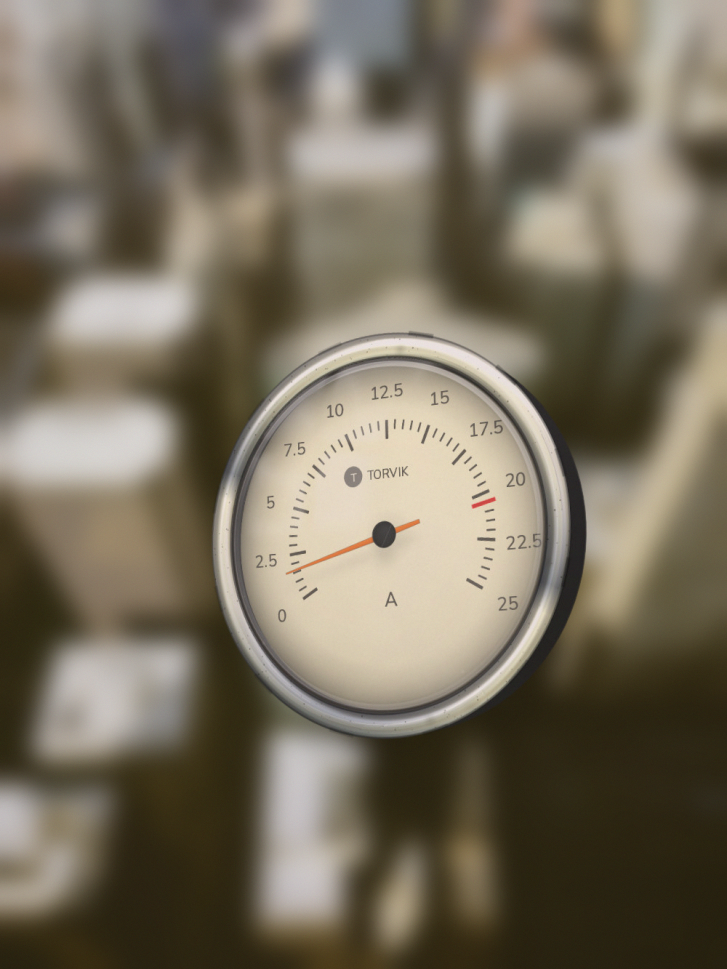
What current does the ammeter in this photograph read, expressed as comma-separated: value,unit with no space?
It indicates 1.5,A
